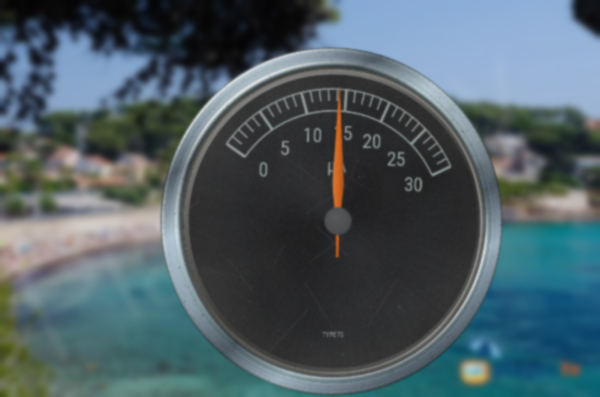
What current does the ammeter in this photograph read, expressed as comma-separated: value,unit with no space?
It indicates 14,µA
